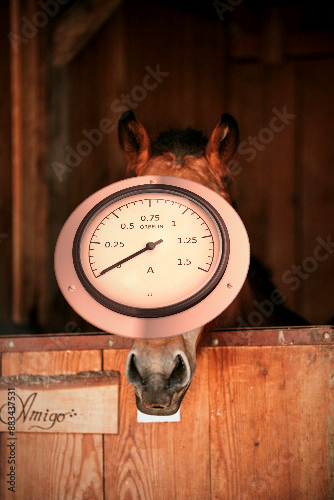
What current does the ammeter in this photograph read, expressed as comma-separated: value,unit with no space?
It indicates 0,A
